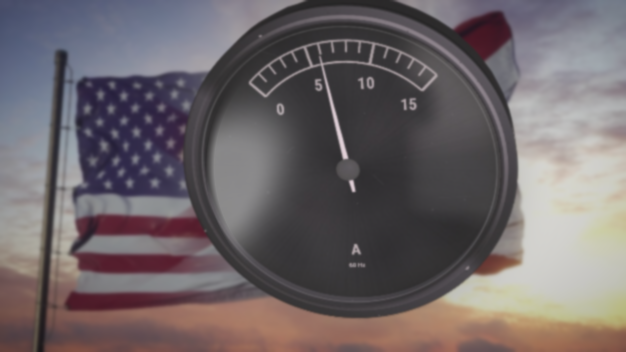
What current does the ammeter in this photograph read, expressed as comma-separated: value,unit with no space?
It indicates 6,A
